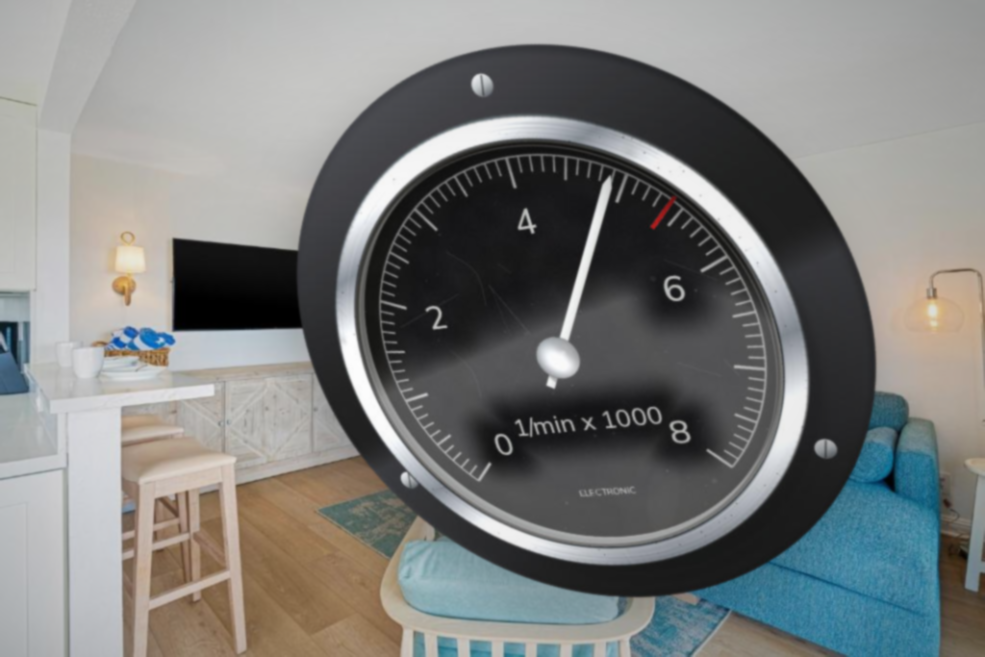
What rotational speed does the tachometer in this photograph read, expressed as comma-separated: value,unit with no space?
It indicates 4900,rpm
